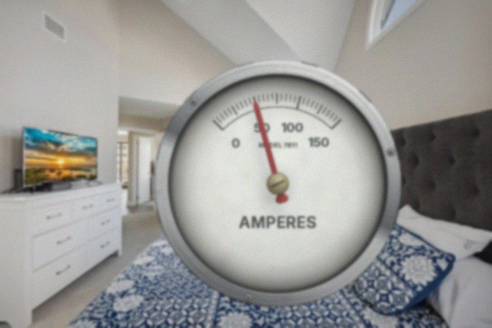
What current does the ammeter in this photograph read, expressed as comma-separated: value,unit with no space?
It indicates 50,A
